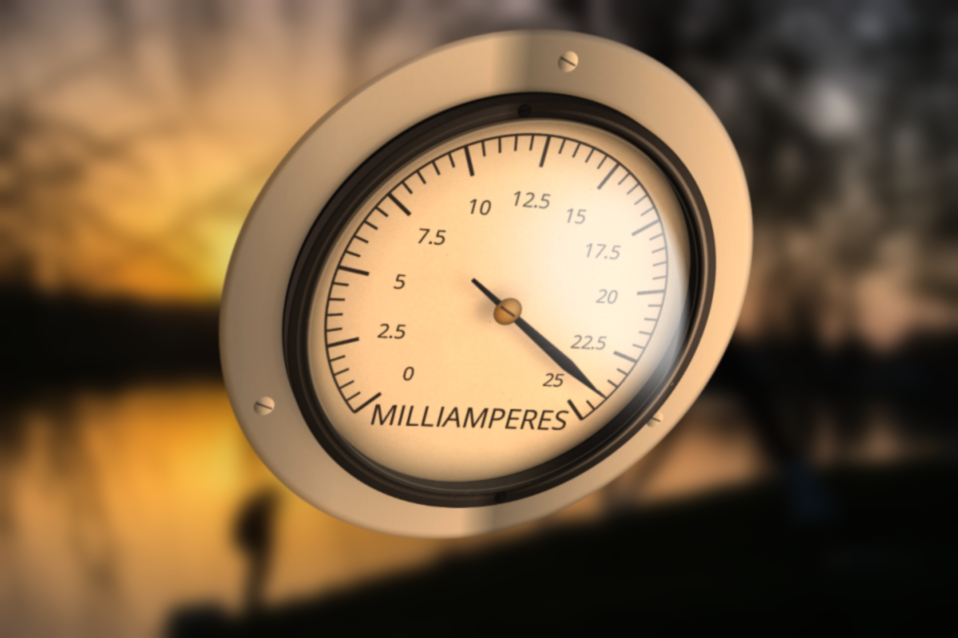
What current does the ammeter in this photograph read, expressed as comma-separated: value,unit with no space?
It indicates 24,mA
